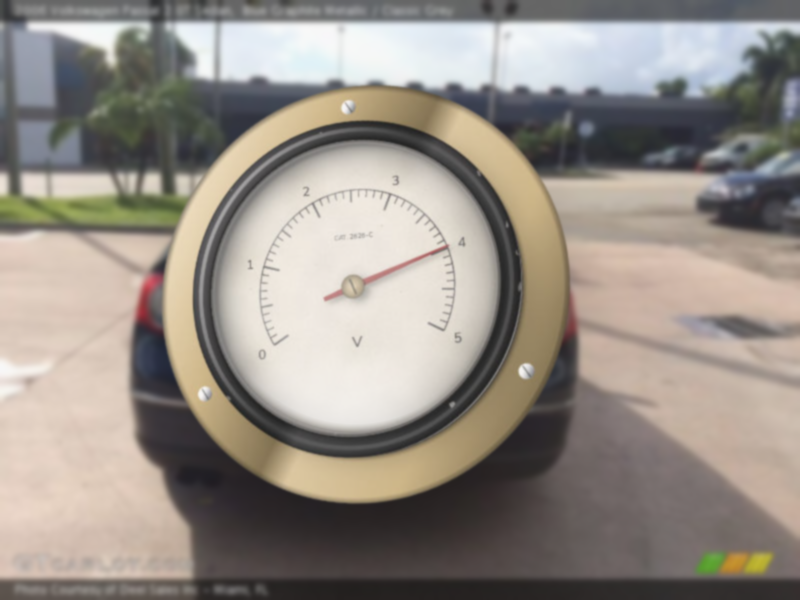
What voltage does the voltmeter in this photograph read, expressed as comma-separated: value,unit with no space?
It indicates 4,V
